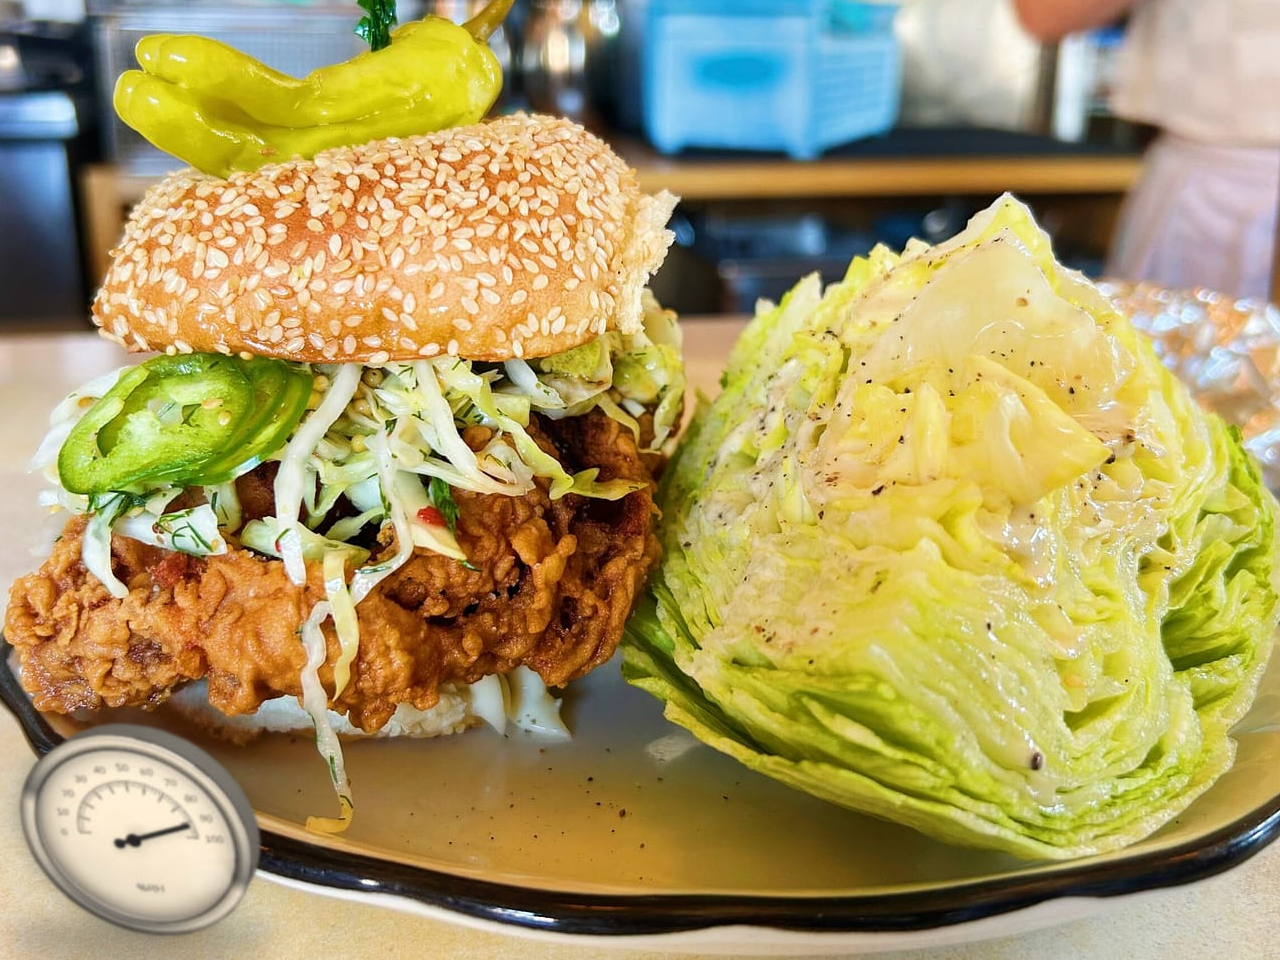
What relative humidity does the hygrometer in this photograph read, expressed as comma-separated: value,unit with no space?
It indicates 90,%
